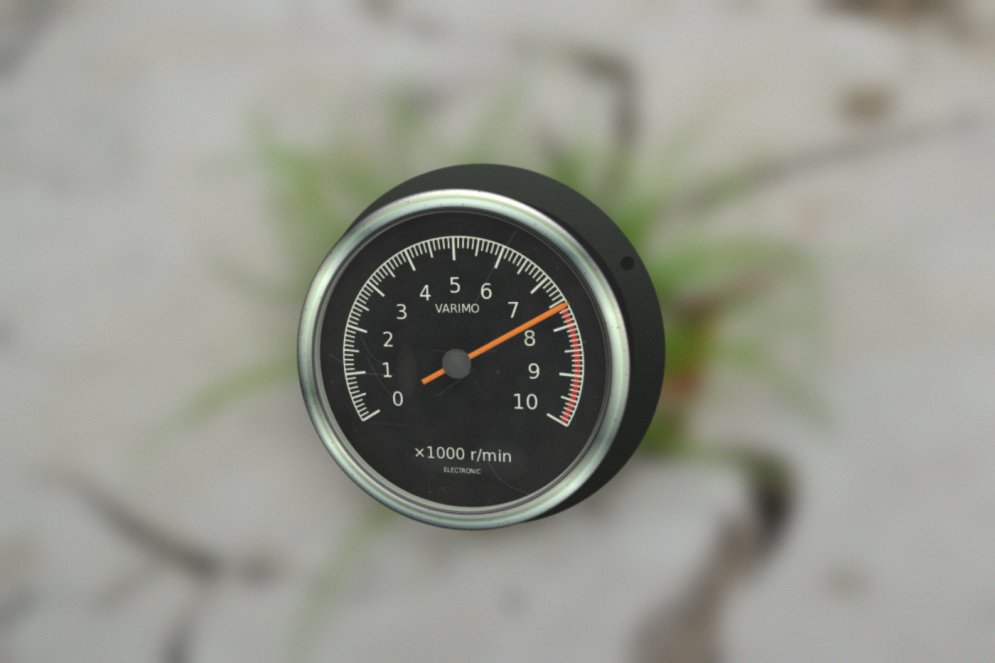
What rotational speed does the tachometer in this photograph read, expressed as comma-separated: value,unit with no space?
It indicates 7600,rpm
